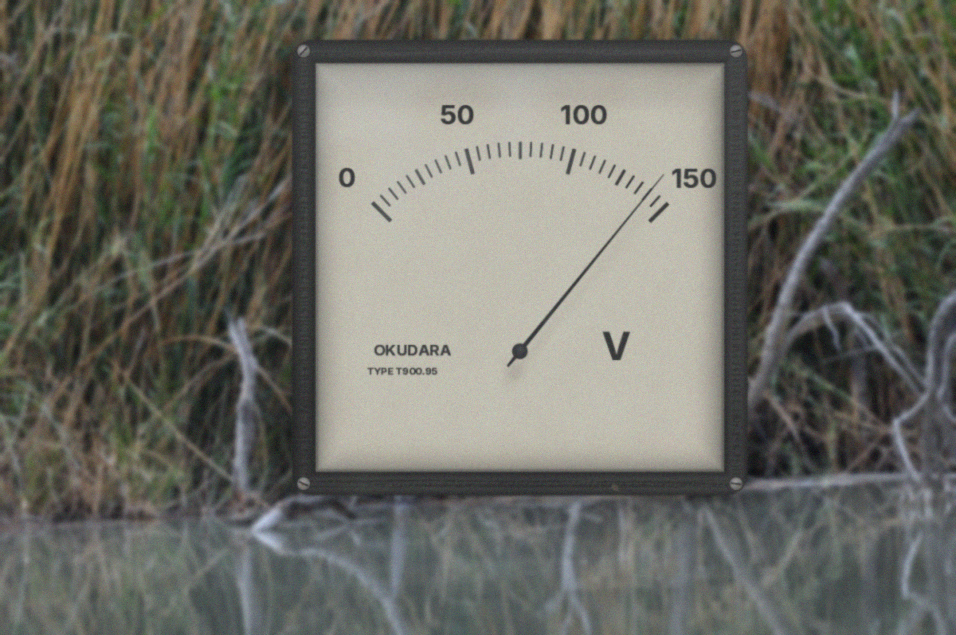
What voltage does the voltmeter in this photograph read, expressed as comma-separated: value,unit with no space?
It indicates 140,V
